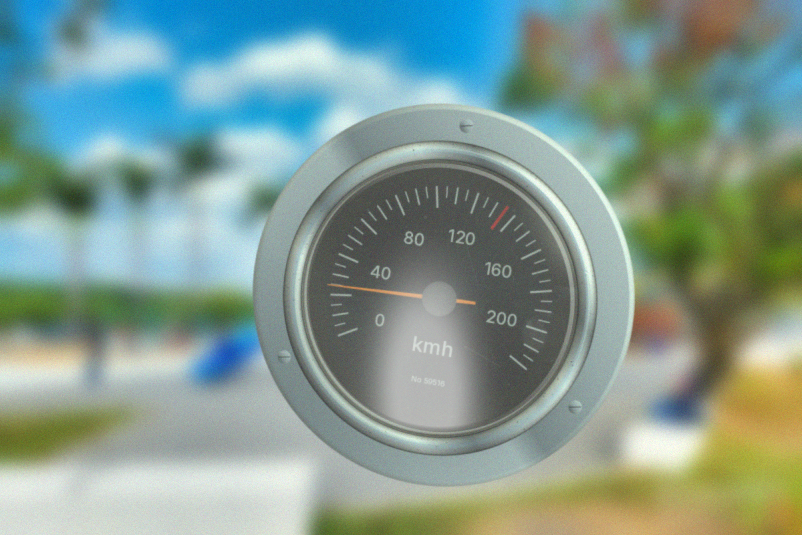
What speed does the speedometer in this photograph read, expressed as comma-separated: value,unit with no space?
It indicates 25,km/h
